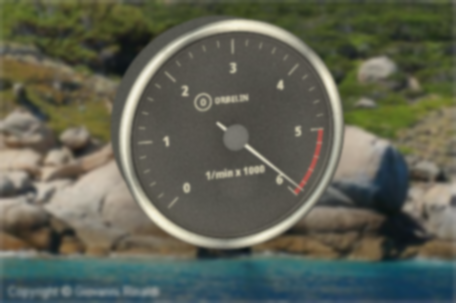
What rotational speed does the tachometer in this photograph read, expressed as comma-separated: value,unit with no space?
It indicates 5900,rpm
